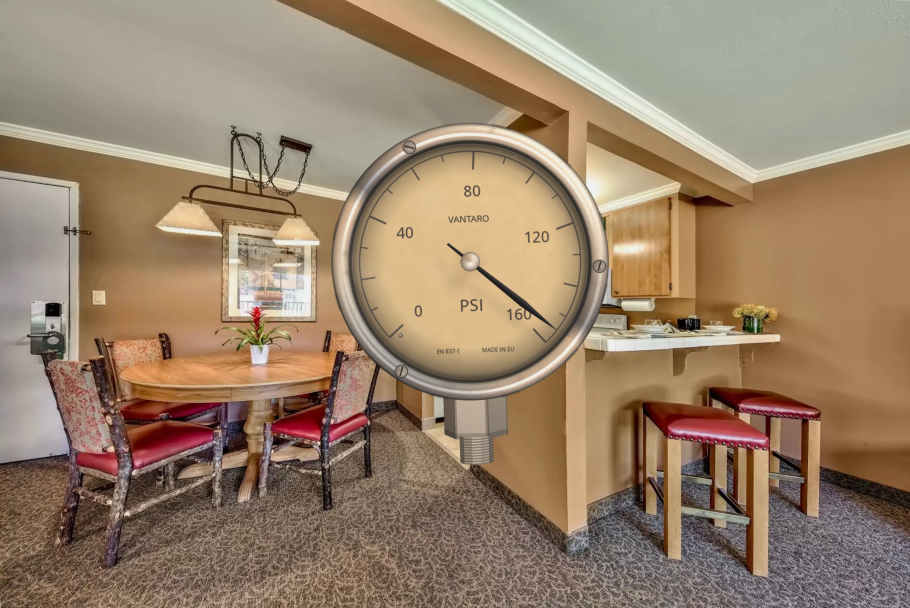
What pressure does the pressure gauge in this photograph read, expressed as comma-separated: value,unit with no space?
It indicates 155,psi
